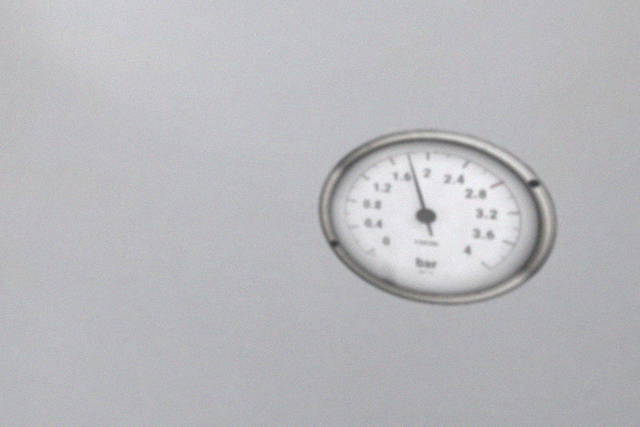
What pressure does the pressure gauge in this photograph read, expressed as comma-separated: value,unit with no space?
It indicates 1.8,bar
